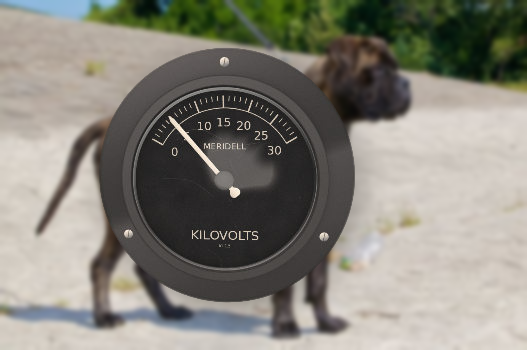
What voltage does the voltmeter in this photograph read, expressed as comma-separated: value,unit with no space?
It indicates 5,kV
